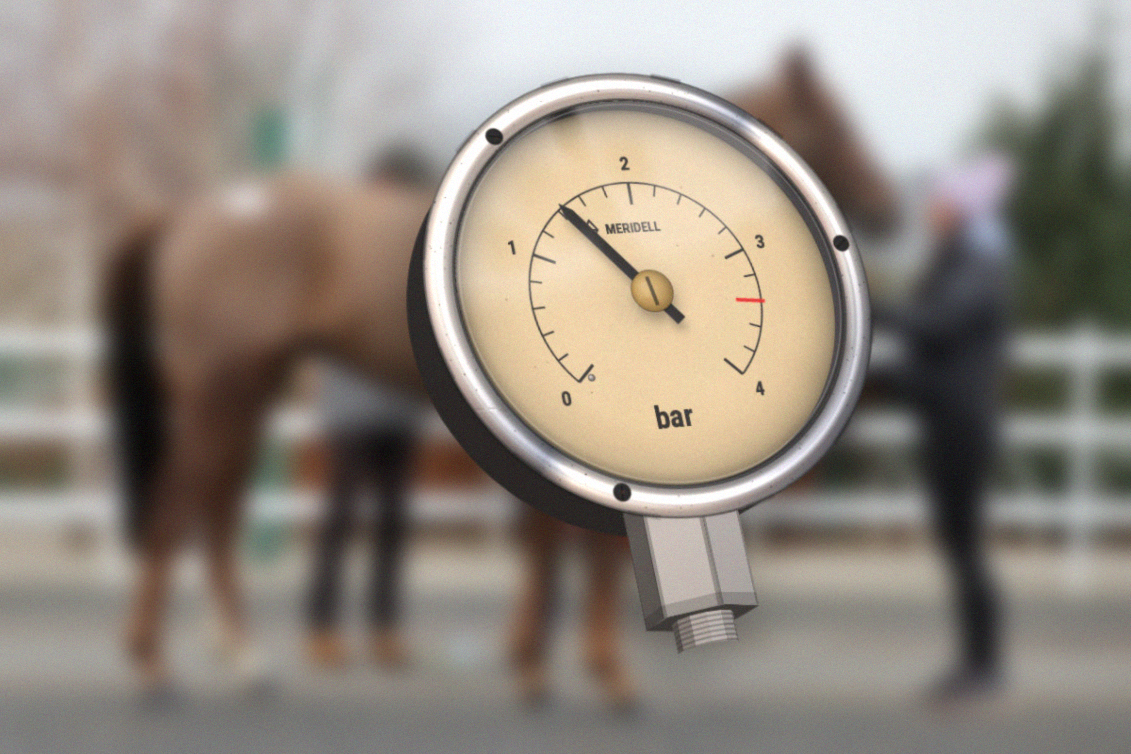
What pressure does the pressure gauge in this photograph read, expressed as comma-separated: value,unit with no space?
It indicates 1.4,bar
